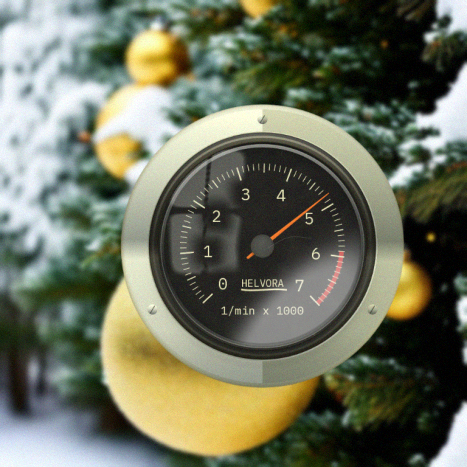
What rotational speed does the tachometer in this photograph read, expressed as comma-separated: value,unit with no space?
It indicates 4800,rpm
